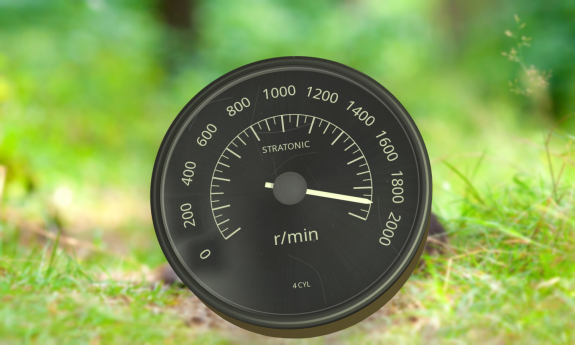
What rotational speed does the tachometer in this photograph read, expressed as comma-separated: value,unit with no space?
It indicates 1900,rpm
